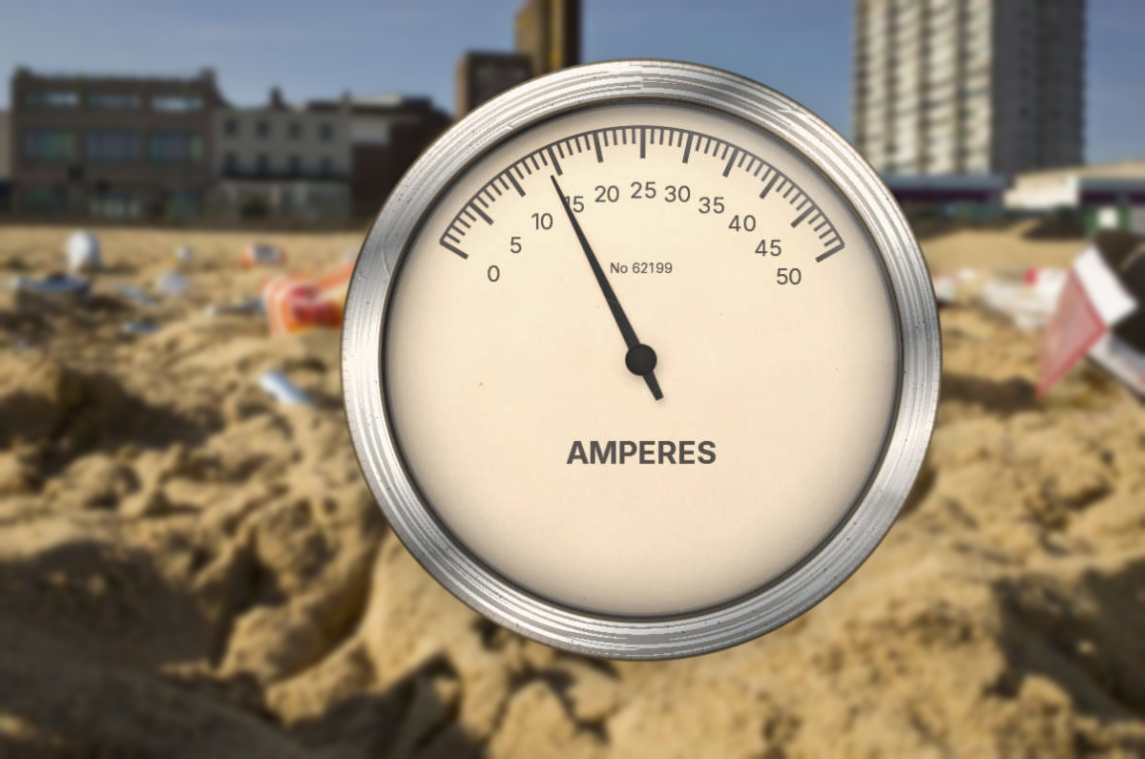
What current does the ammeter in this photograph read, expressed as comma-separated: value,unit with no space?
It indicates 14,A
